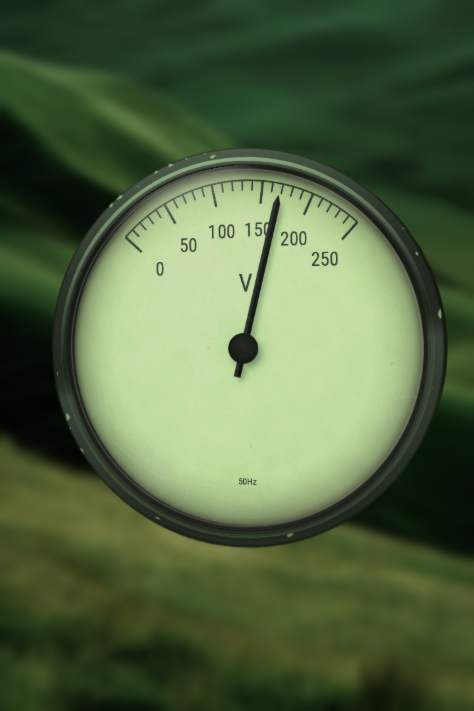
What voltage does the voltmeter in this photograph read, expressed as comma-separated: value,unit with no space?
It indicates 170,V
